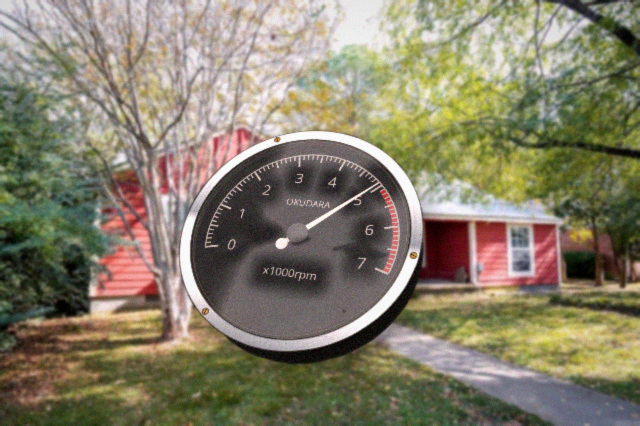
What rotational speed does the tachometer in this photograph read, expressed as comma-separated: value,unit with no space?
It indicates 5000,rpm
